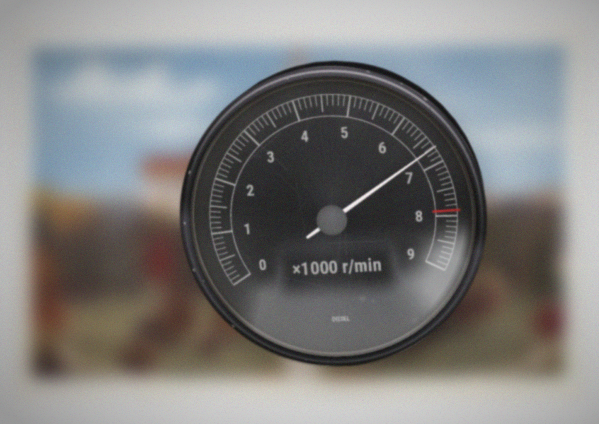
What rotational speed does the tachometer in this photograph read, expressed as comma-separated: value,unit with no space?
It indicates 6700,rpm
